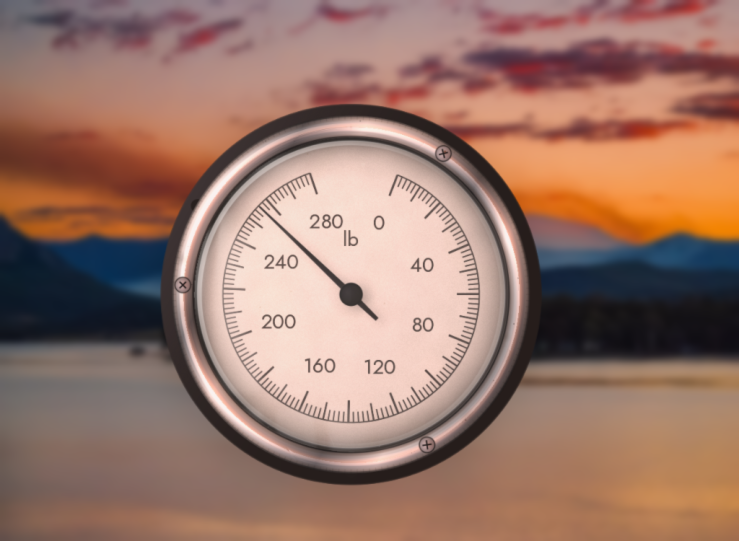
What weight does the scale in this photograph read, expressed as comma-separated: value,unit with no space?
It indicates 256,lb
